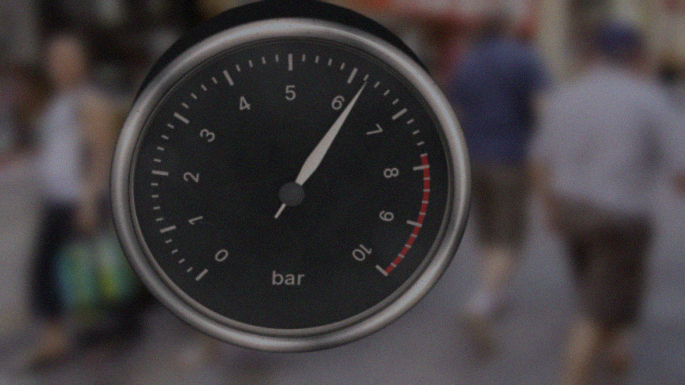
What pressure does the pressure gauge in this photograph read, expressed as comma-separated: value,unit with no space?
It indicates 6.2,bar
